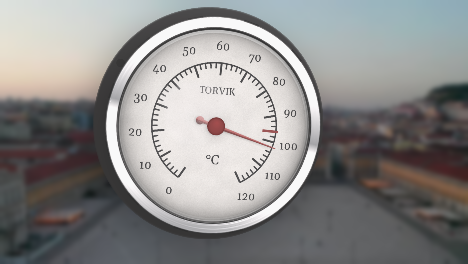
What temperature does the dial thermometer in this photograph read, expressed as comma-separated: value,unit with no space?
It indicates 102,°C
